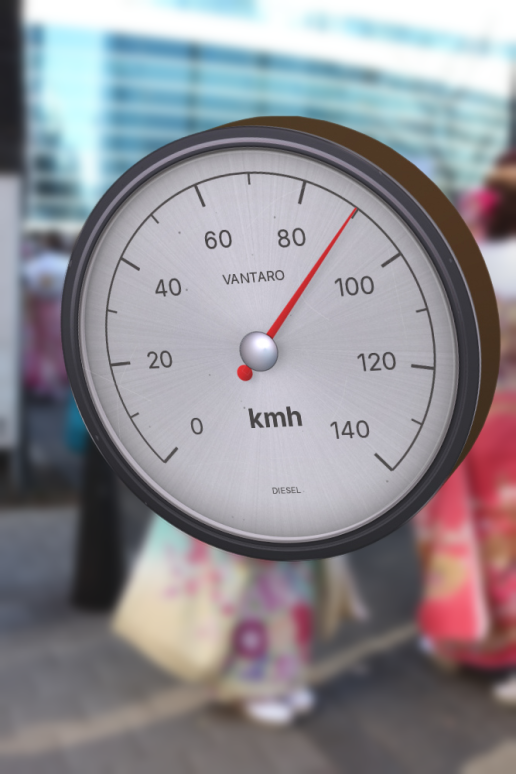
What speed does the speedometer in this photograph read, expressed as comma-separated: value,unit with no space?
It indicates 90,km/h
